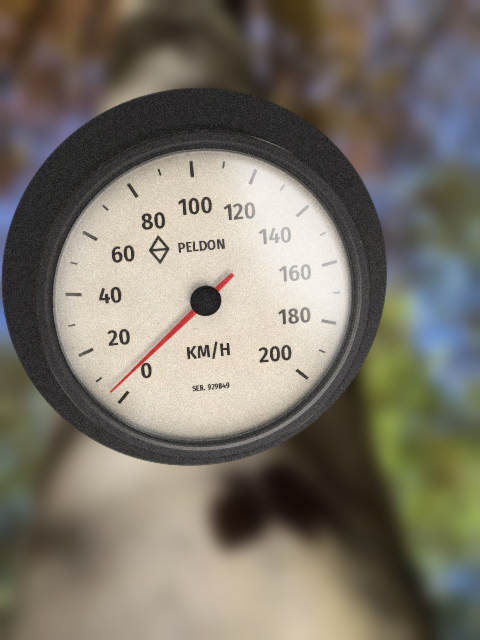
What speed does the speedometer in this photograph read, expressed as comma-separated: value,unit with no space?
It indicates 5,km/h
